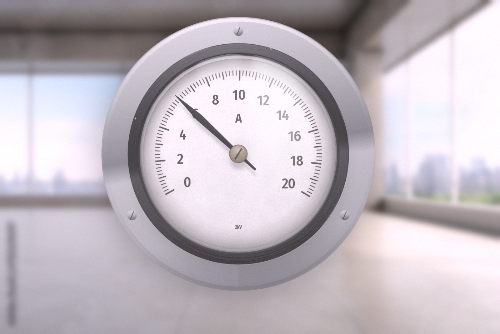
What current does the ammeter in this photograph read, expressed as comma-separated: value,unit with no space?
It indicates 6,A
